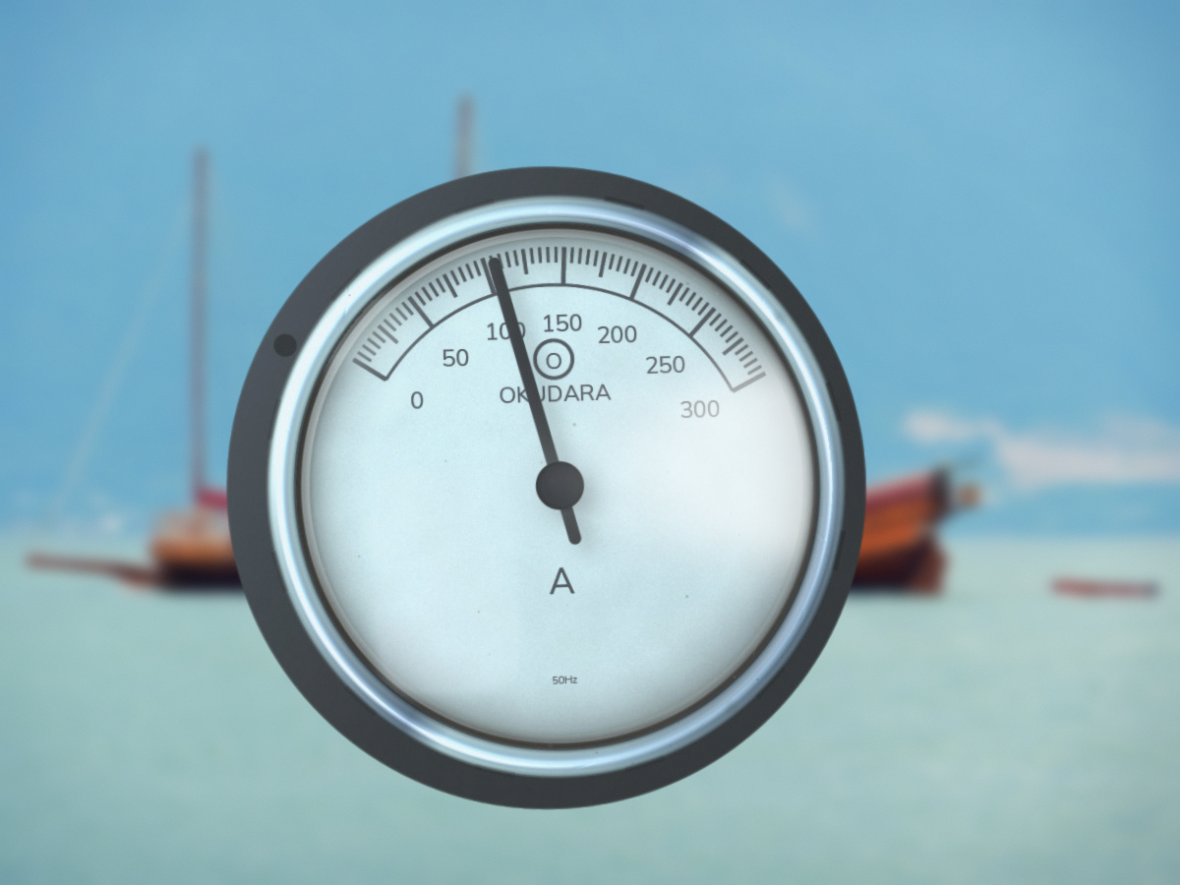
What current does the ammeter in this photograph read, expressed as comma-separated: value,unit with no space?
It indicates 105,A
